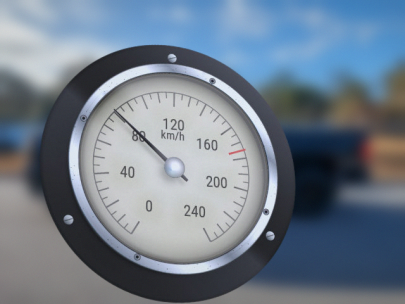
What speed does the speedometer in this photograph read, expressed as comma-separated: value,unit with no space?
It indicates 80,km/h
